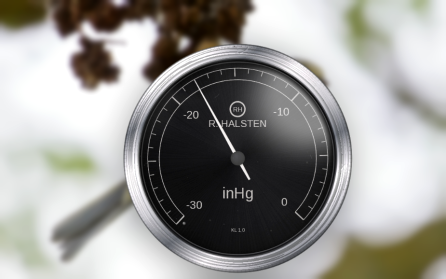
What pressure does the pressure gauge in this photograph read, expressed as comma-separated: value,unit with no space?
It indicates -18,inHg
